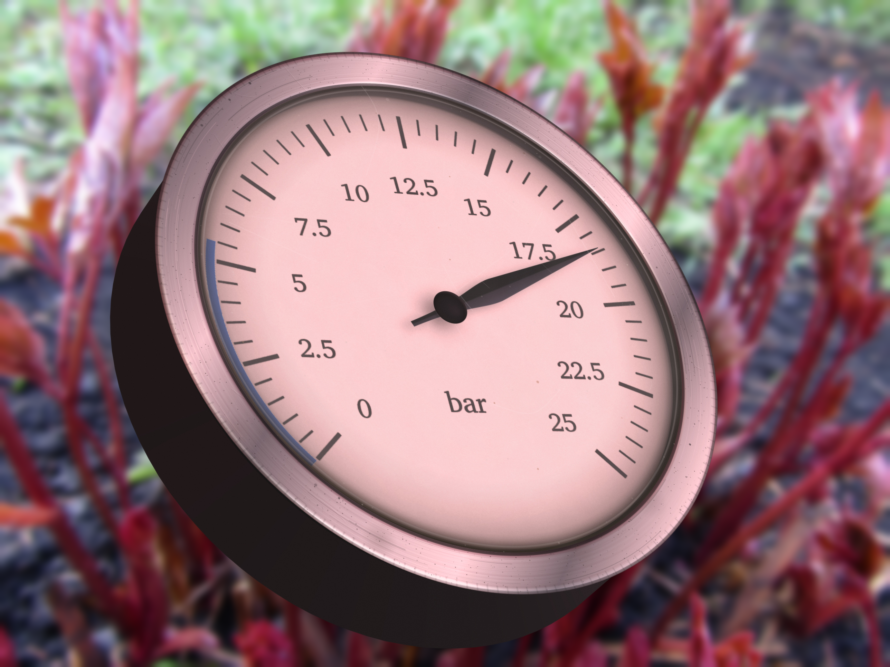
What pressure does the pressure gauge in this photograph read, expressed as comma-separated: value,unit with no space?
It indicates 18.5,bar
